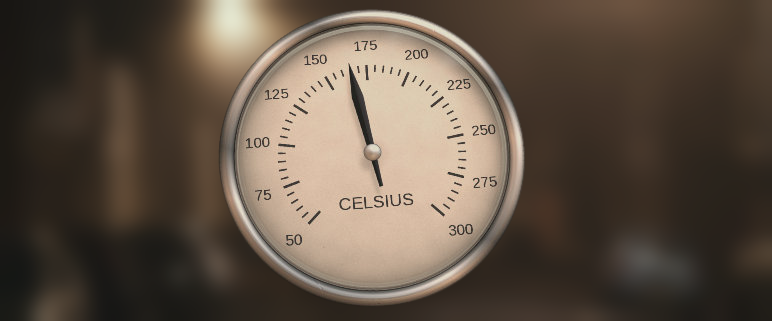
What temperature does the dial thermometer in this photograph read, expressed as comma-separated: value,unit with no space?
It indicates 165,°C
